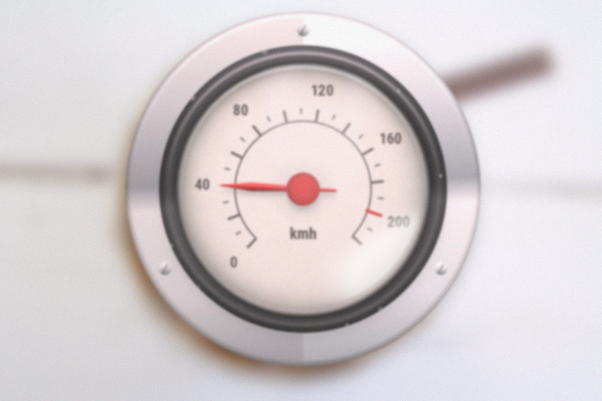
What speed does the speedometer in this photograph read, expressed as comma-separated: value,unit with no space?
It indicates 40,km/h
